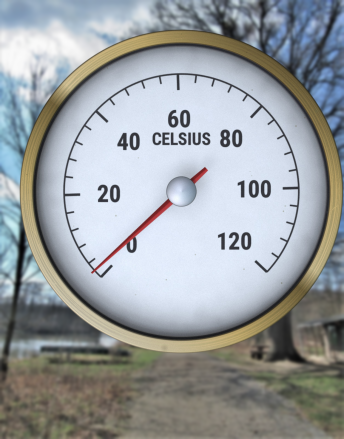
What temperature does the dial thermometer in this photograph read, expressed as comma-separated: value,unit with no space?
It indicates 2,°C
